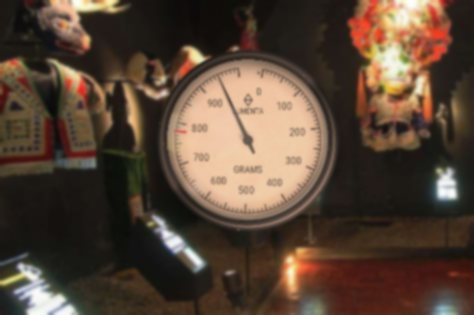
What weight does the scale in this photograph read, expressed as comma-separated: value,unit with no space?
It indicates 950,g
